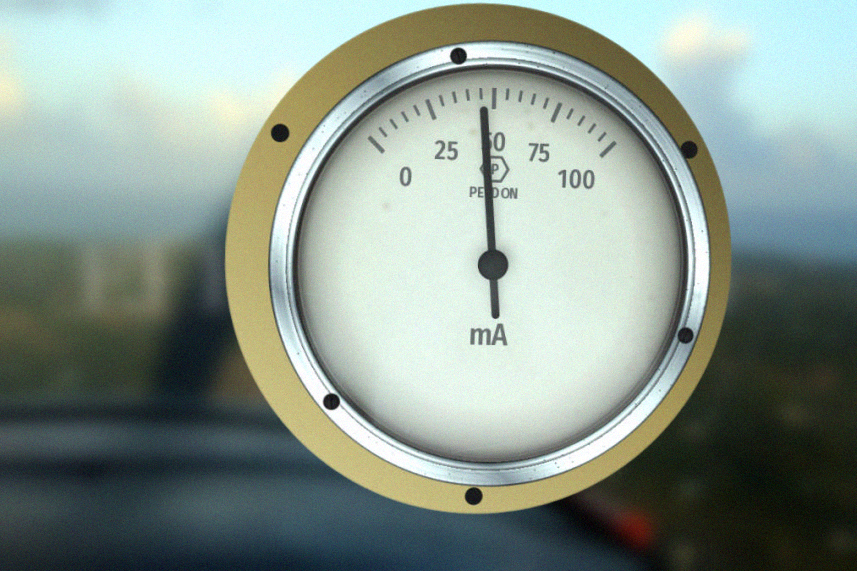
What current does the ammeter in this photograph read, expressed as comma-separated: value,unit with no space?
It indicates 45,mA
